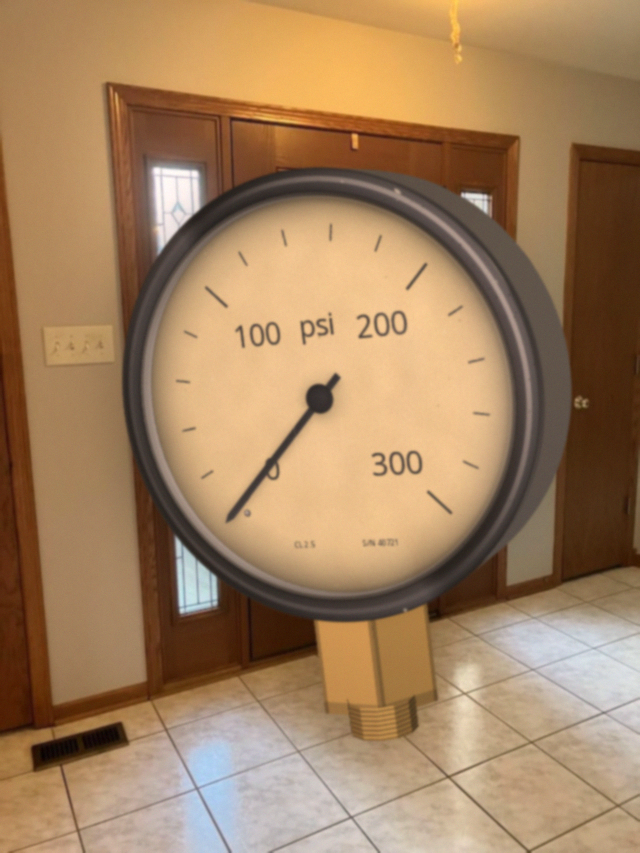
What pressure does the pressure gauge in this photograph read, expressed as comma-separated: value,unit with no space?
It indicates 0,psi
